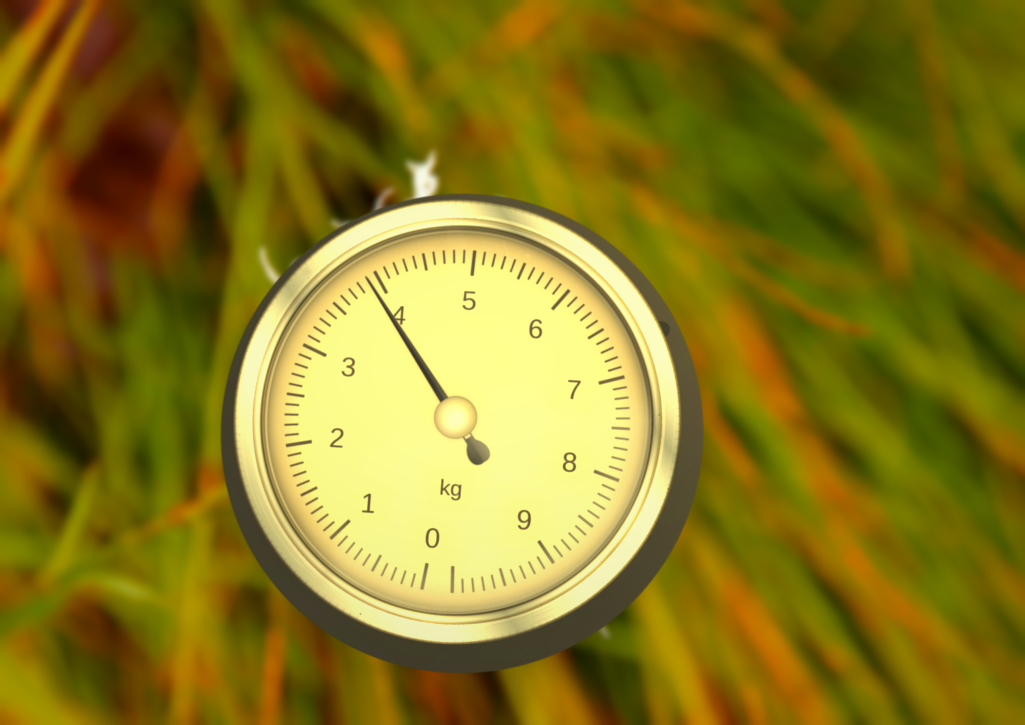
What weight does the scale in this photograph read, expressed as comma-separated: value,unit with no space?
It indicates 3.9,kg
